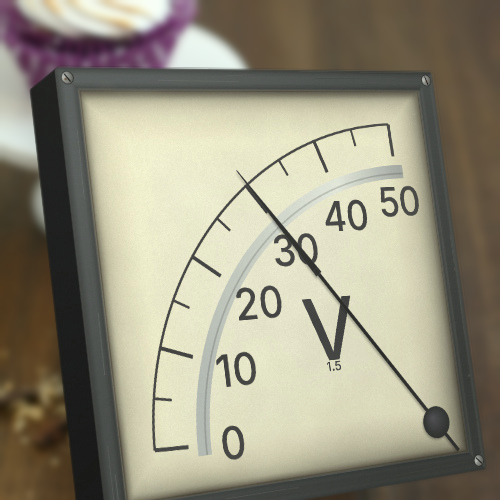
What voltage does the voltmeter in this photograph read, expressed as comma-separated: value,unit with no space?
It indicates 30,V
